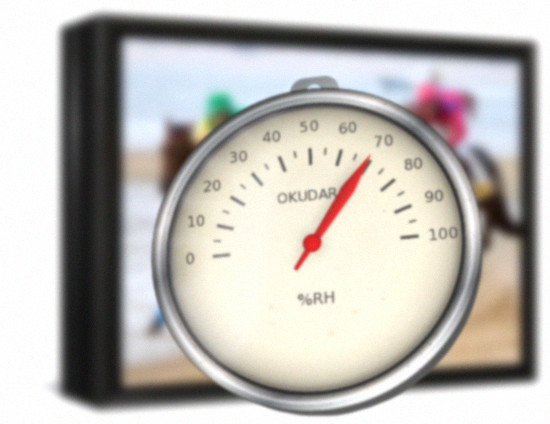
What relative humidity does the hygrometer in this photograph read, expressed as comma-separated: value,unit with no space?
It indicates 70,%
